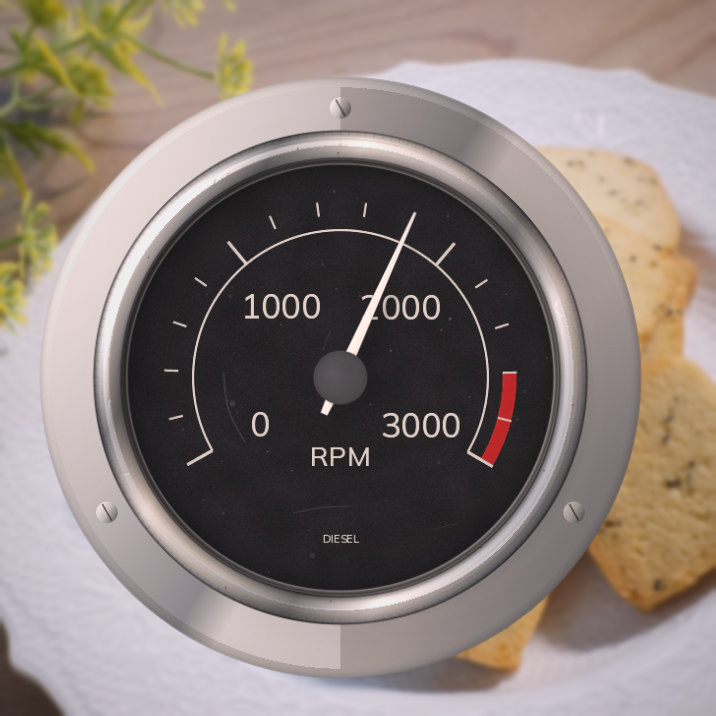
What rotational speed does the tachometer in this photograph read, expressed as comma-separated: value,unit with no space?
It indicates 1800,rpm
